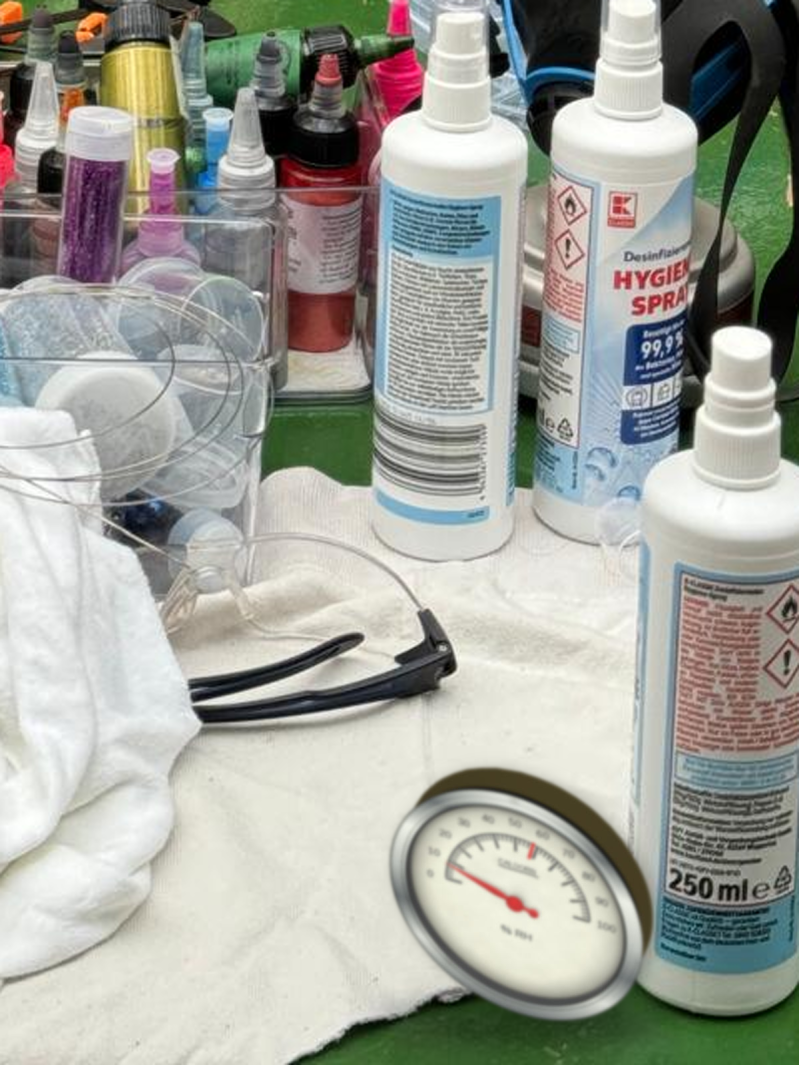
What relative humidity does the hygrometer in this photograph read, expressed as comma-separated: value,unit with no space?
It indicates 10,%
